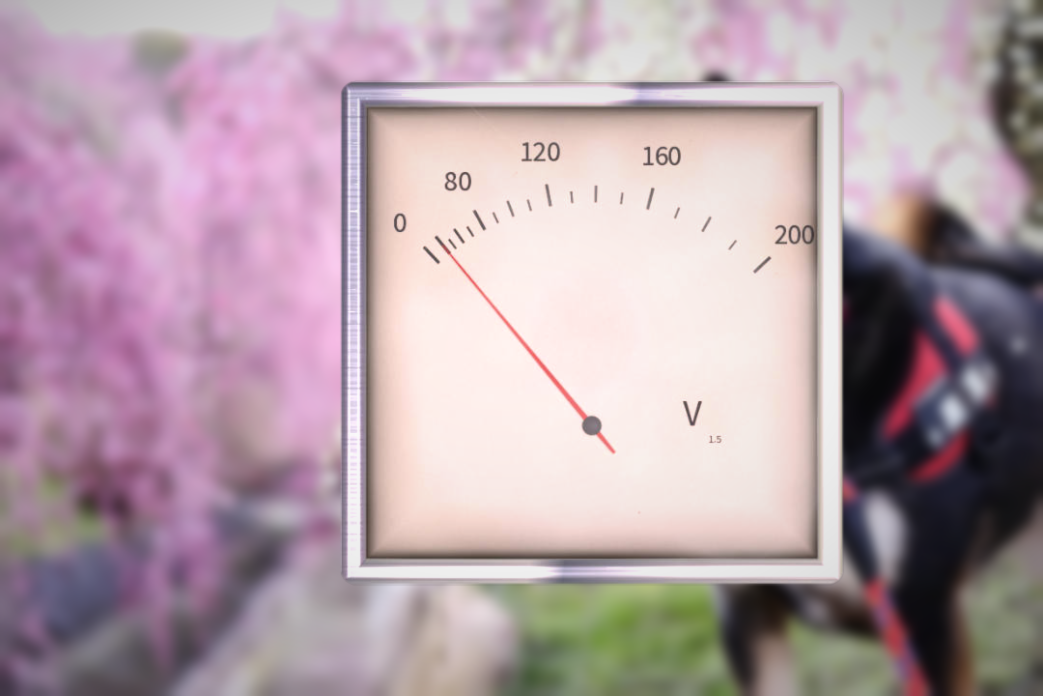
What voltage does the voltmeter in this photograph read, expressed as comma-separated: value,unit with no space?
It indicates 40,V
